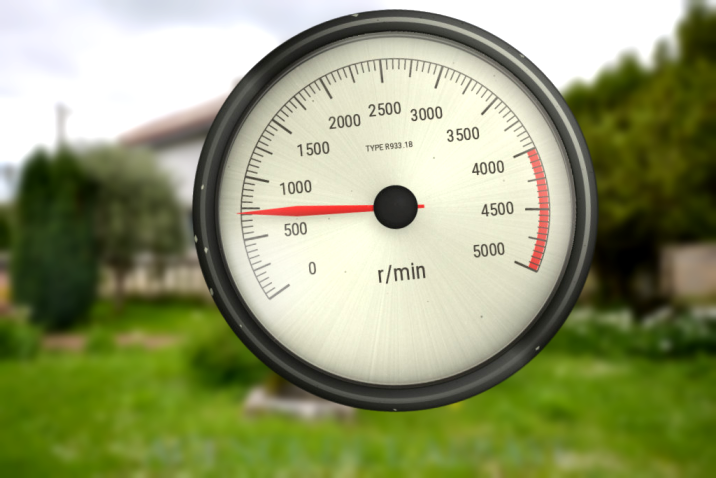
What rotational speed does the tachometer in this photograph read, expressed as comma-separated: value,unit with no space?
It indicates 700,rpm
